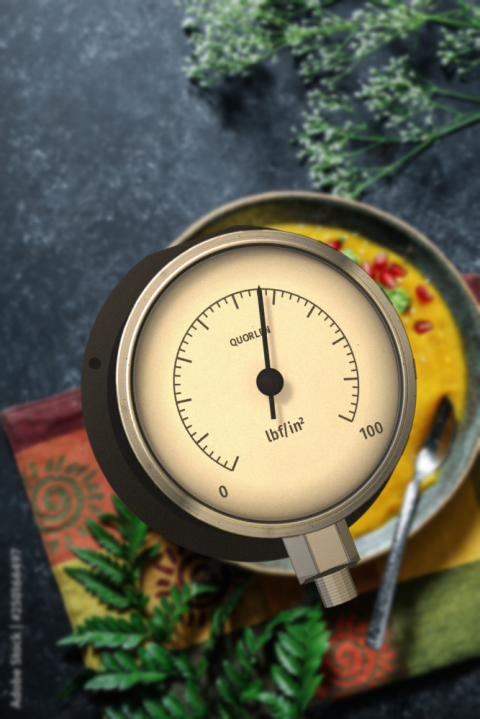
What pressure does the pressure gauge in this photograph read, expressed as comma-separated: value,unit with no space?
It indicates 56,psi
